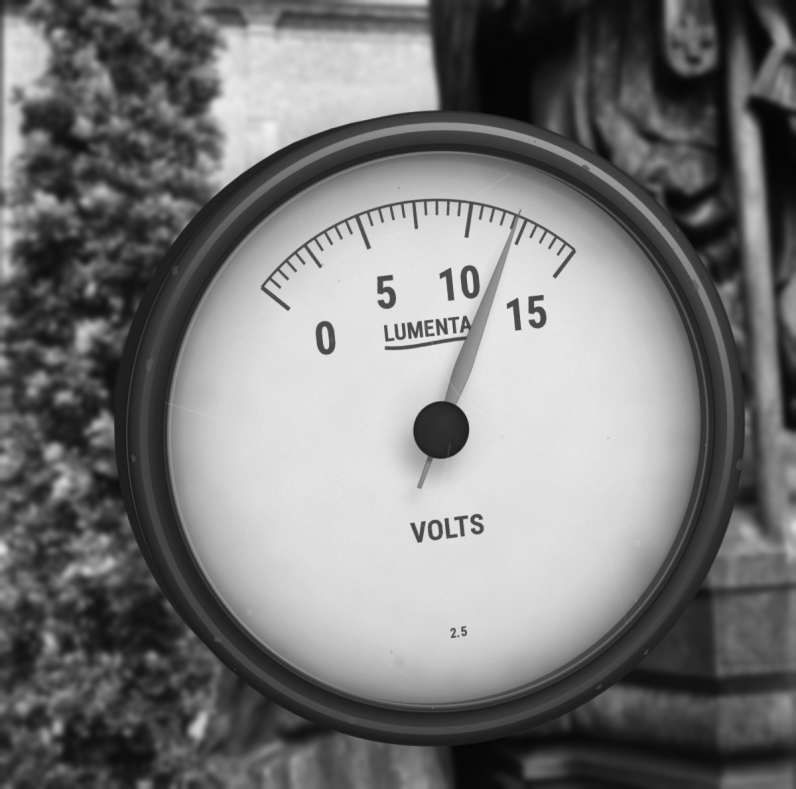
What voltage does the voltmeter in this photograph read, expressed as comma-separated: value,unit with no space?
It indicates 12,V
